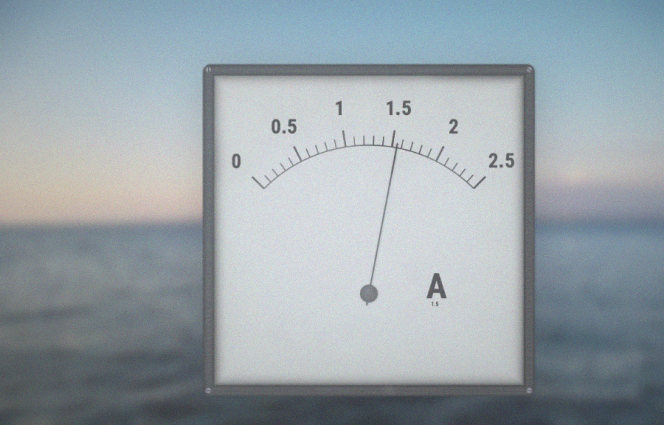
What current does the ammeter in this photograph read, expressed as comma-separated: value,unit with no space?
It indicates 1.55,A
